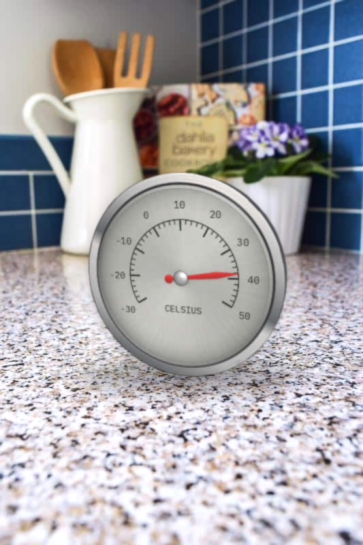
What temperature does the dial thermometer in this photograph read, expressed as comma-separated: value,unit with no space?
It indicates 38,°C
